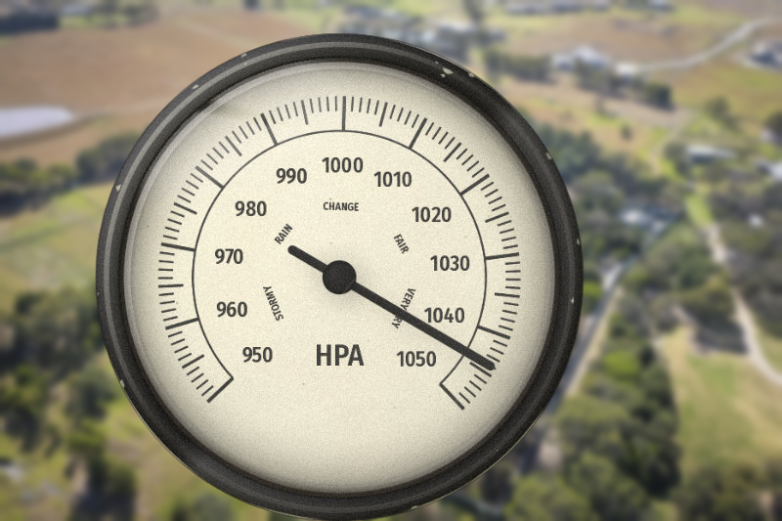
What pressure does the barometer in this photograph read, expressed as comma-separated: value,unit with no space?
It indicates 1044,hPa
